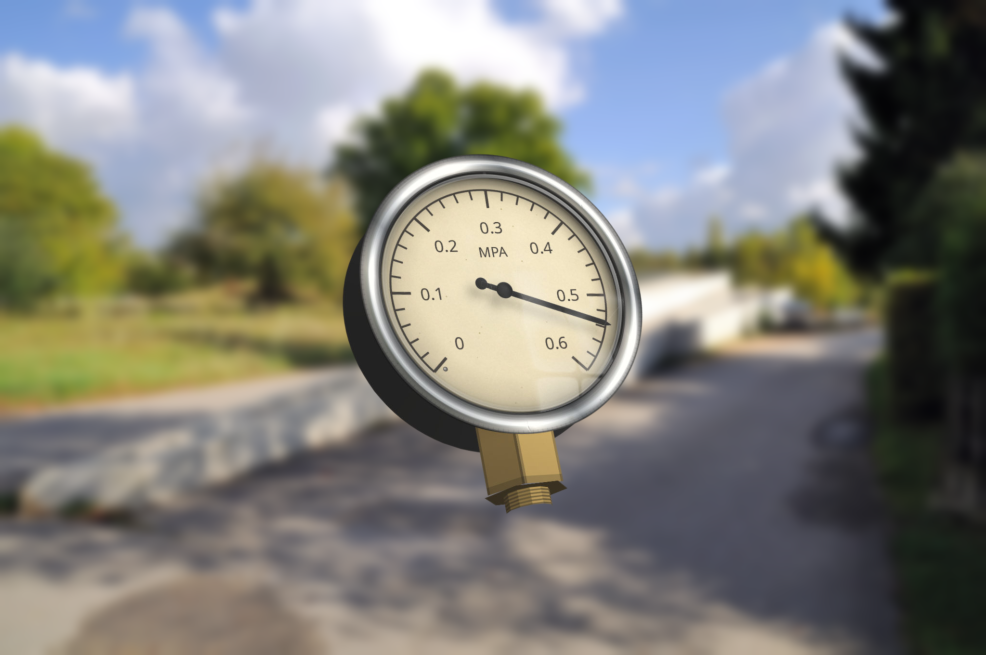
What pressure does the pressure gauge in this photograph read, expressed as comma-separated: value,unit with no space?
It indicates 0.54,MPa
